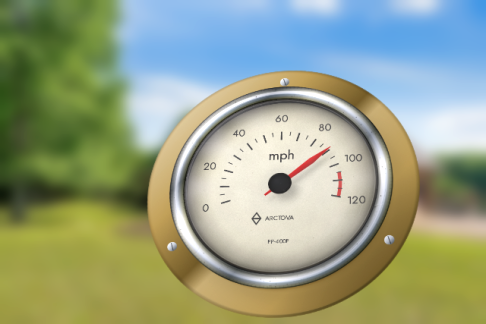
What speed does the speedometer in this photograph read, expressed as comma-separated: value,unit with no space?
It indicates 90,mph
